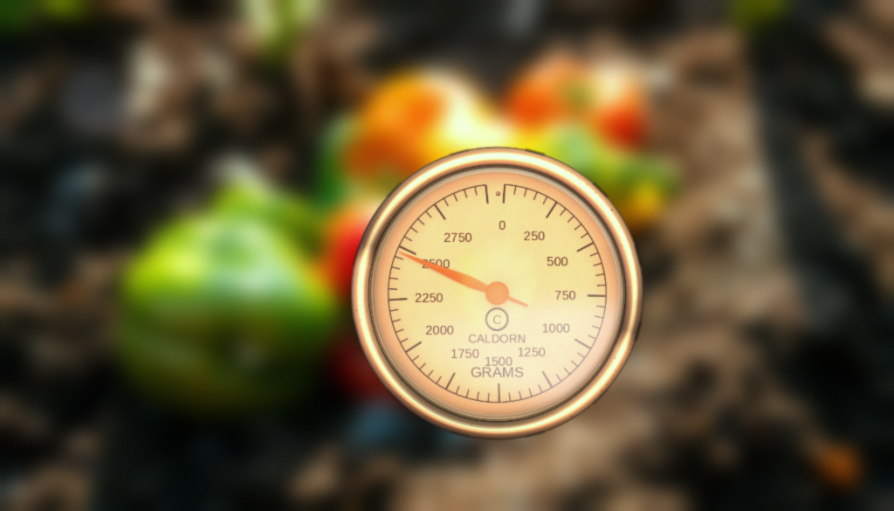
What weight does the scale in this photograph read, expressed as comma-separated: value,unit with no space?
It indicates 2475,g
